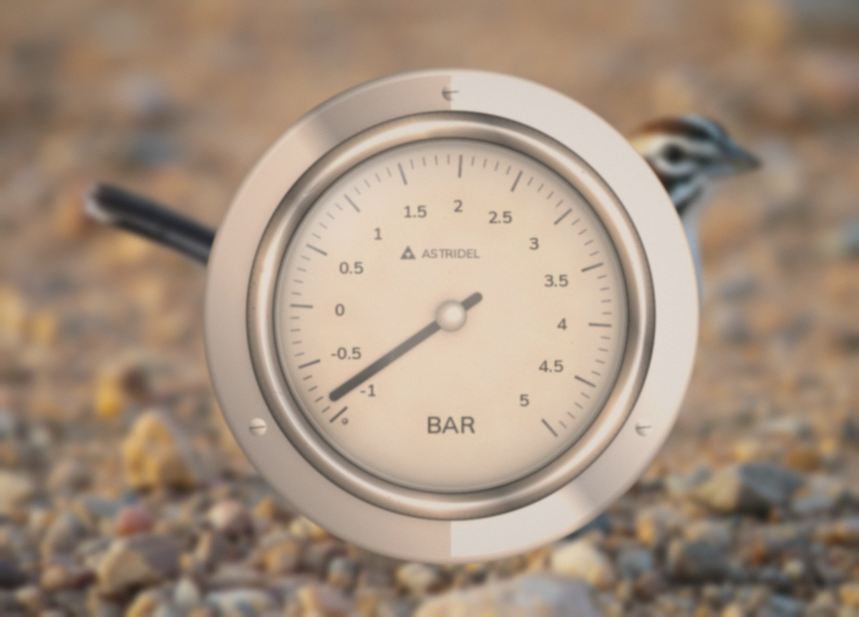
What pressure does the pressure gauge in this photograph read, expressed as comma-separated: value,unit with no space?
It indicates -0.85,bar
